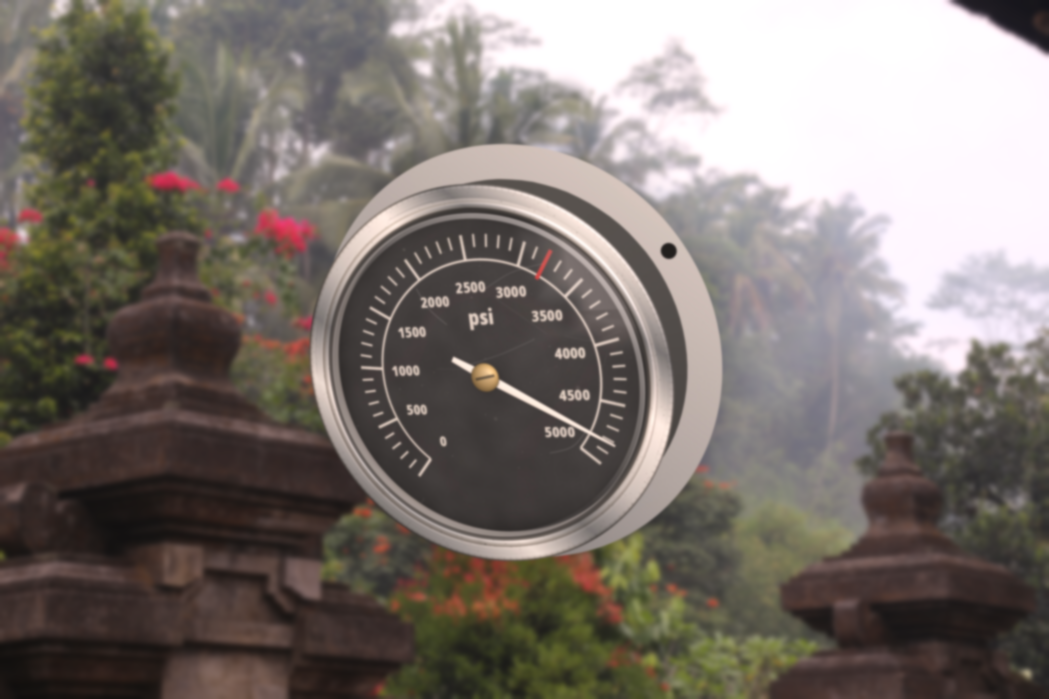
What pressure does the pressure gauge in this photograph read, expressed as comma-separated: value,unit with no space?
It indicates 4800,psi
